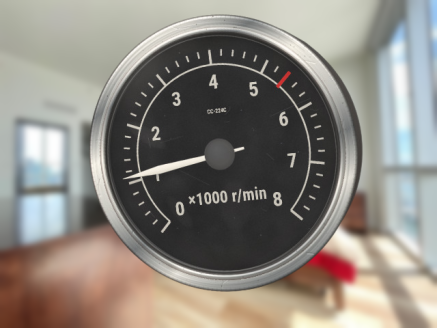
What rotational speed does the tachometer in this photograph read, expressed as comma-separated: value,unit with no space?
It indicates 1100,rpm
